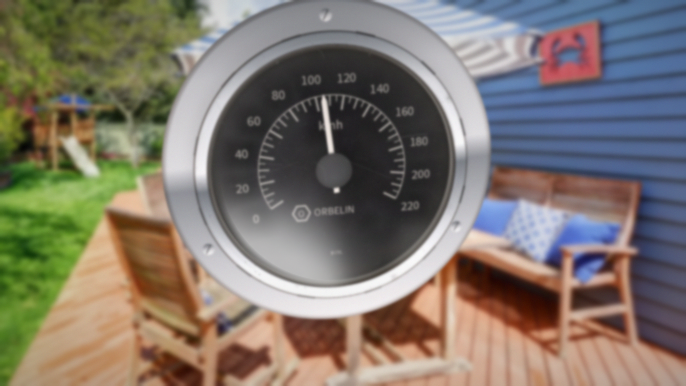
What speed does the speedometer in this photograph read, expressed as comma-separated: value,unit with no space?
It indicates 105,km/h
